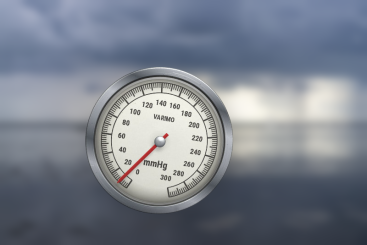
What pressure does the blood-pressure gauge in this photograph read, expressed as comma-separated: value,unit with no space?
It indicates 10,mmHg
